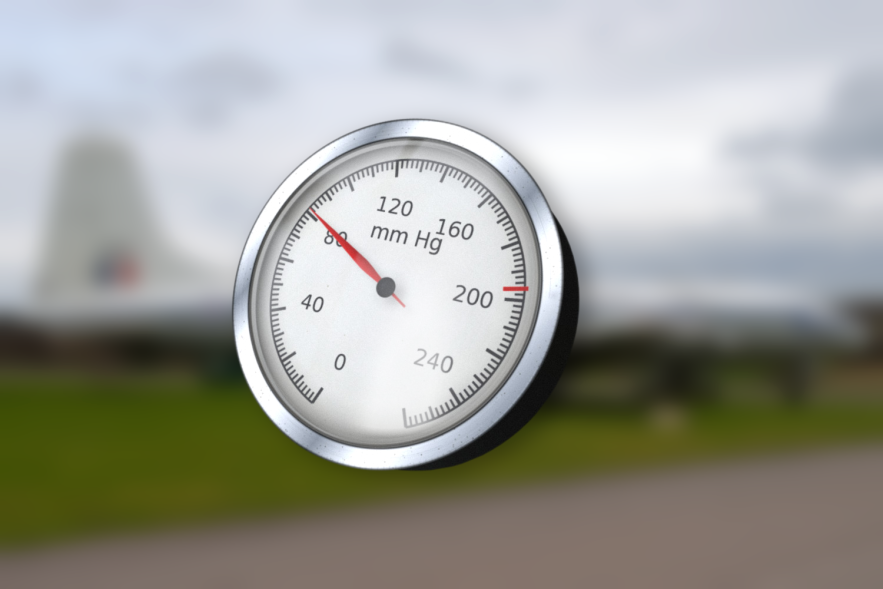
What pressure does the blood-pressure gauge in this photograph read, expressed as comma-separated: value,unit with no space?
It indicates 82,mmHg
